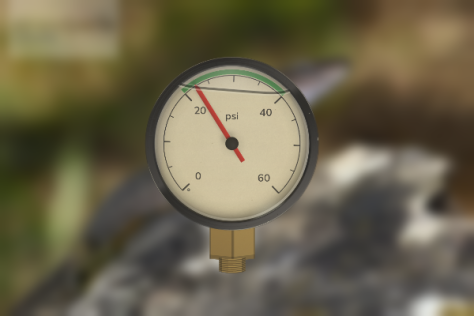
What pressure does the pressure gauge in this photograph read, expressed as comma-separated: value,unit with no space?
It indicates 22.5,psi
